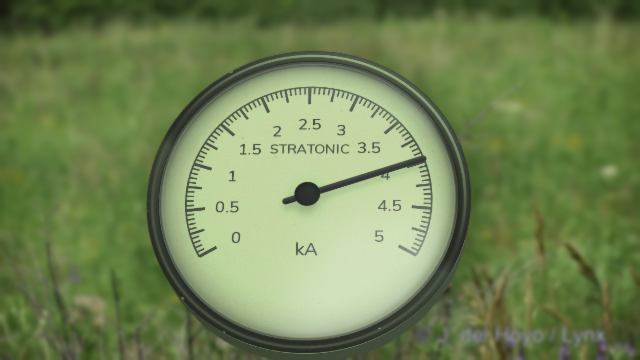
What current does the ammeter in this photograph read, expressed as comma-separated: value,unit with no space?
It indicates 4,kA
